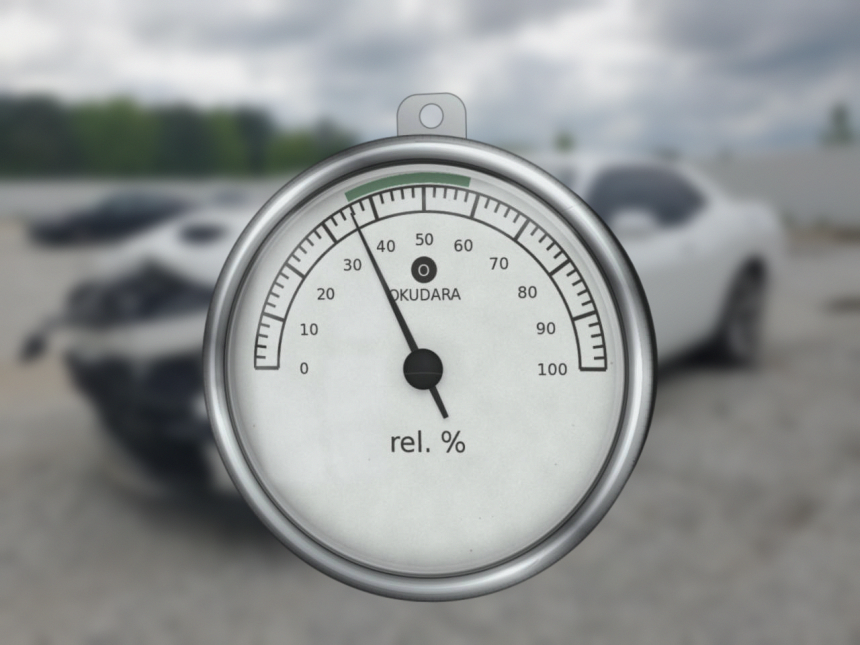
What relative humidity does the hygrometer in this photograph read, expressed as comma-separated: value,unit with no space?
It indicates 36,%
